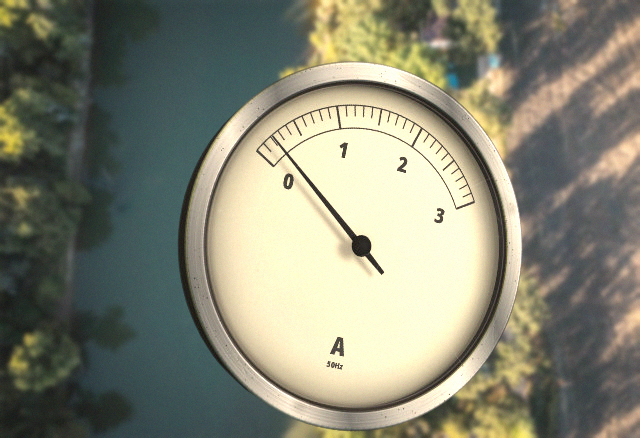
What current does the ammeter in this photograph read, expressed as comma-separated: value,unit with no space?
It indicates 0.2,A
